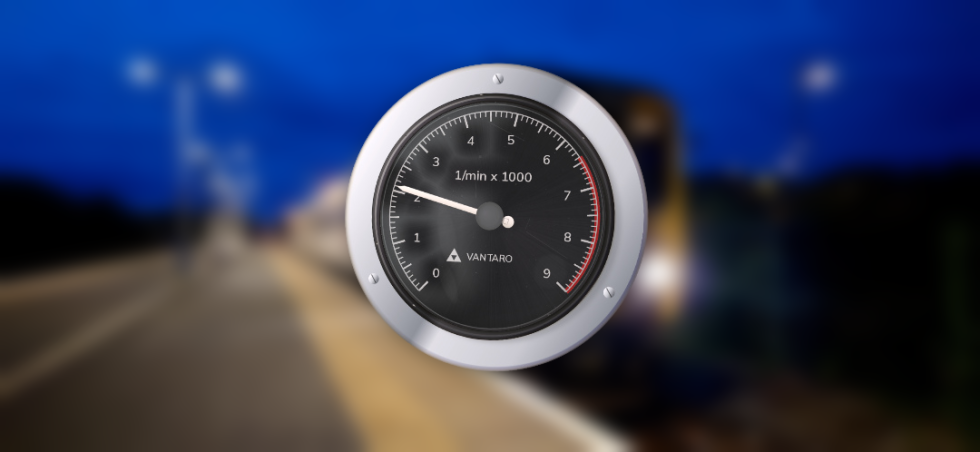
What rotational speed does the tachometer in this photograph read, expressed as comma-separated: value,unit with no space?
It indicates 2100,rpm
